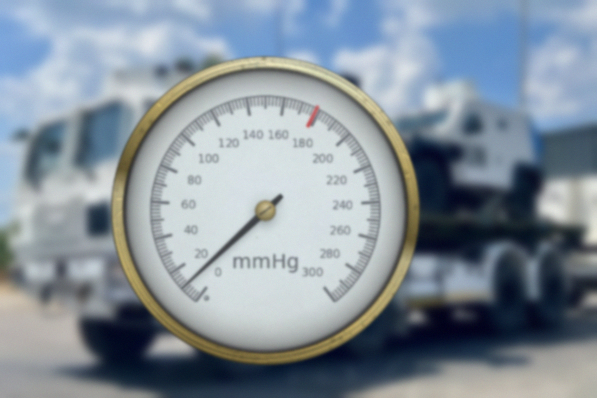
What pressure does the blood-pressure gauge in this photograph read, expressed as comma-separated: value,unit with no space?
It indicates 10,mmHg
